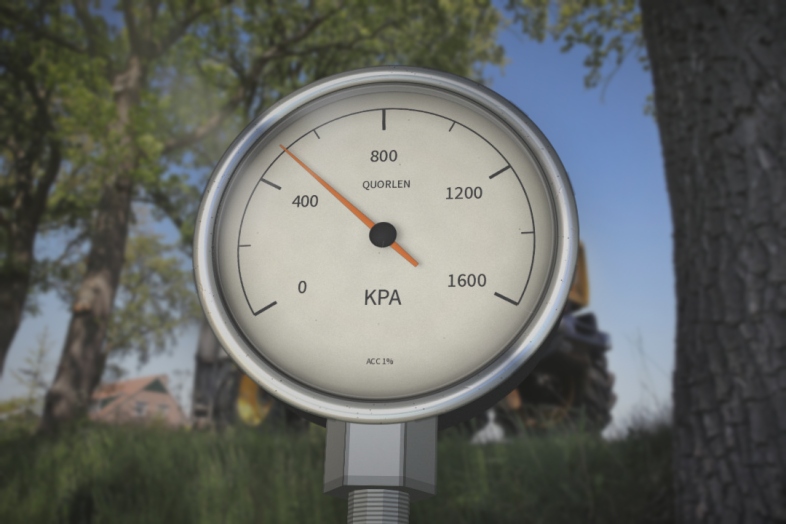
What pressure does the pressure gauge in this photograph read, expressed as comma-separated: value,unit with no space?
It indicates 500,kPa
